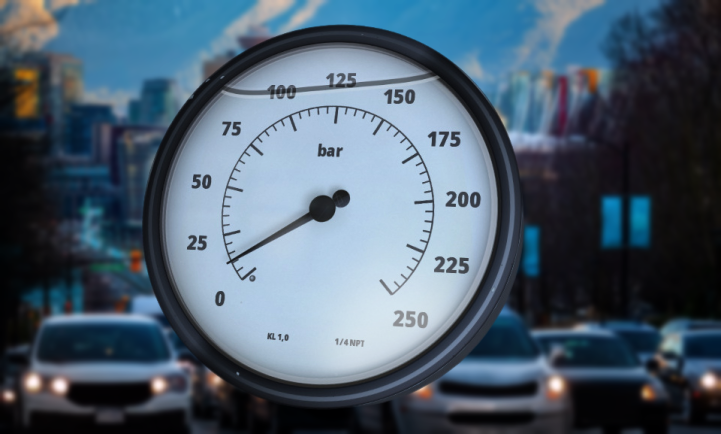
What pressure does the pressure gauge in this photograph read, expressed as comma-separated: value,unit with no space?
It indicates 10,bar
